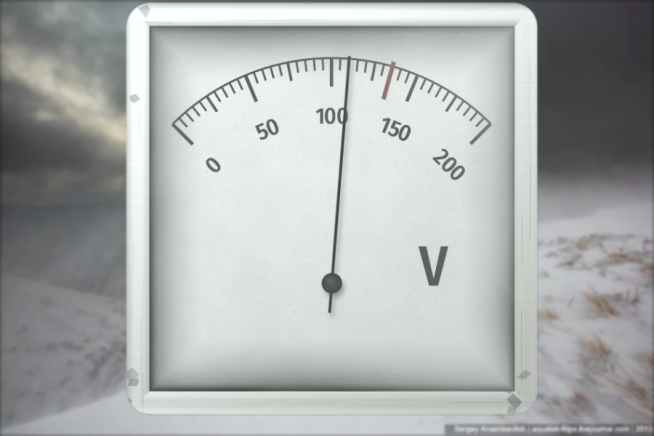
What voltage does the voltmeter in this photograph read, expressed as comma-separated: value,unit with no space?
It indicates 110,V
